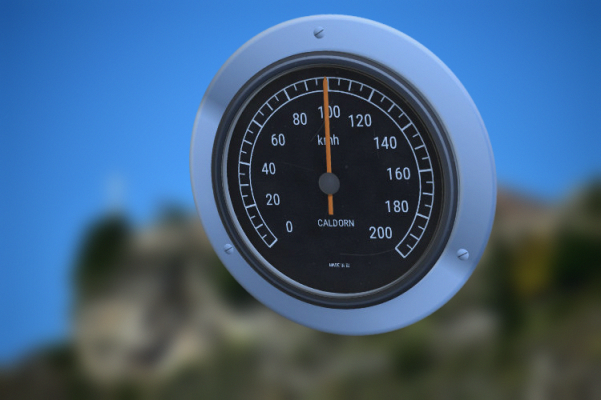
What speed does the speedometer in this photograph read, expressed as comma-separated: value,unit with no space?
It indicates 100,km/h
